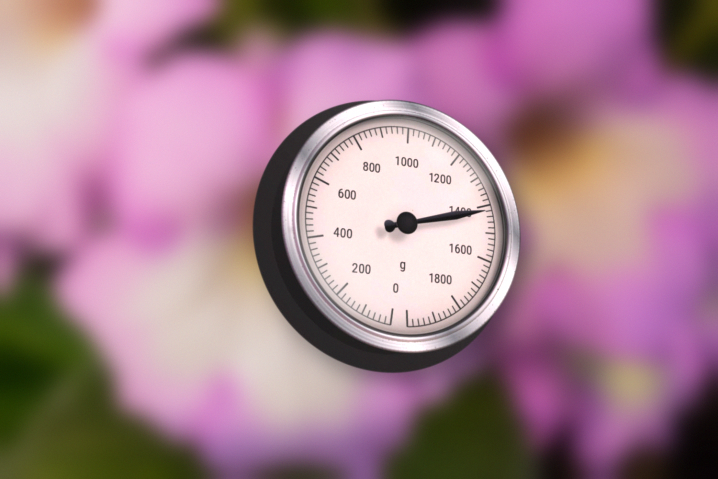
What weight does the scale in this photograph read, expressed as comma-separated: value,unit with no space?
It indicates 1420,g
